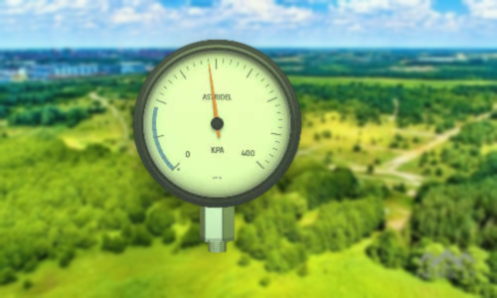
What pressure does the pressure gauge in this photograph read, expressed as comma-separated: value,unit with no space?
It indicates 190,kPa
